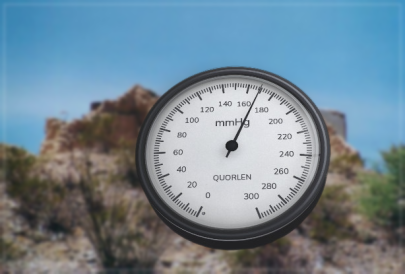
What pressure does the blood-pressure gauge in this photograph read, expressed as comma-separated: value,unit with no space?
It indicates 170,mmHg
